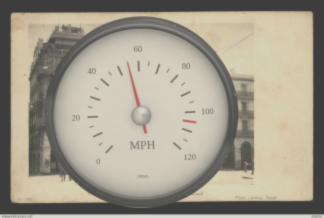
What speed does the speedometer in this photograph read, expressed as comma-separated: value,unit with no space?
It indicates 55,mph
